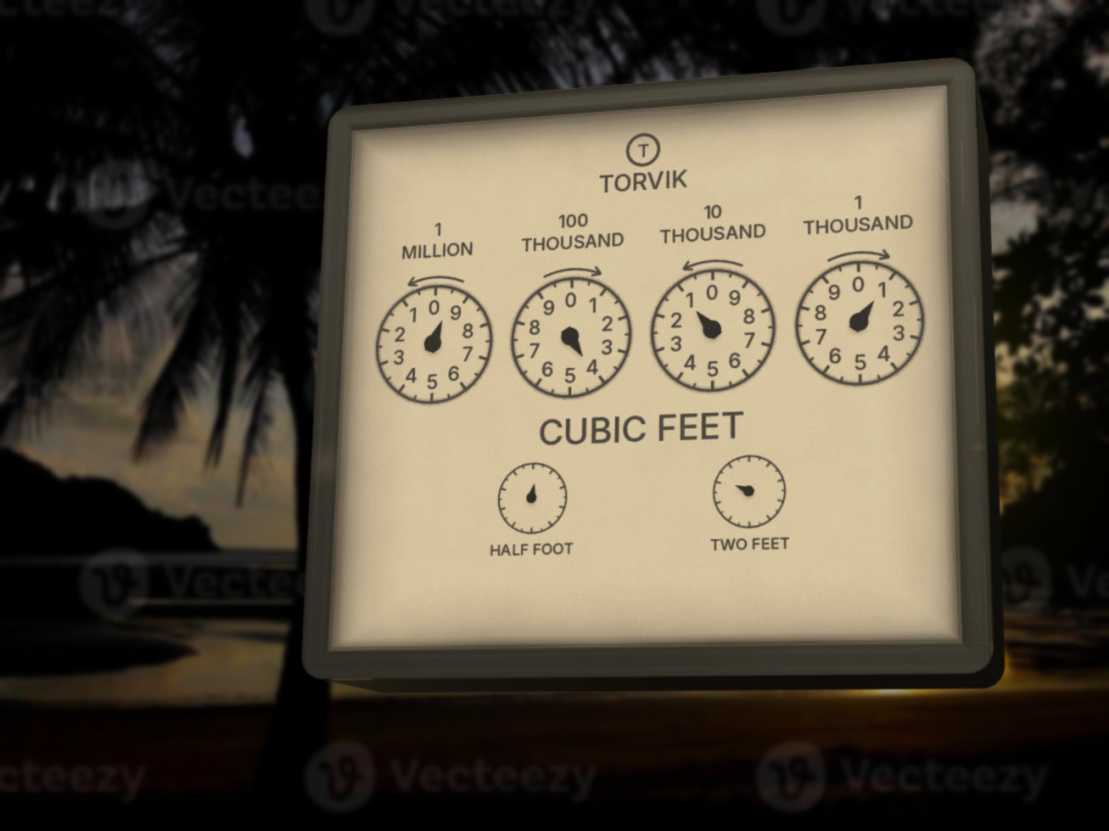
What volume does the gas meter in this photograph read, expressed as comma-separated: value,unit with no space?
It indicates 941100,ft³
